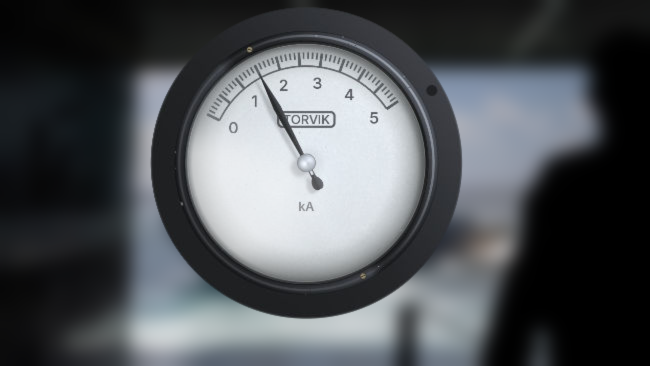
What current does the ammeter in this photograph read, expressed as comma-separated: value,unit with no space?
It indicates 1.5,kA
